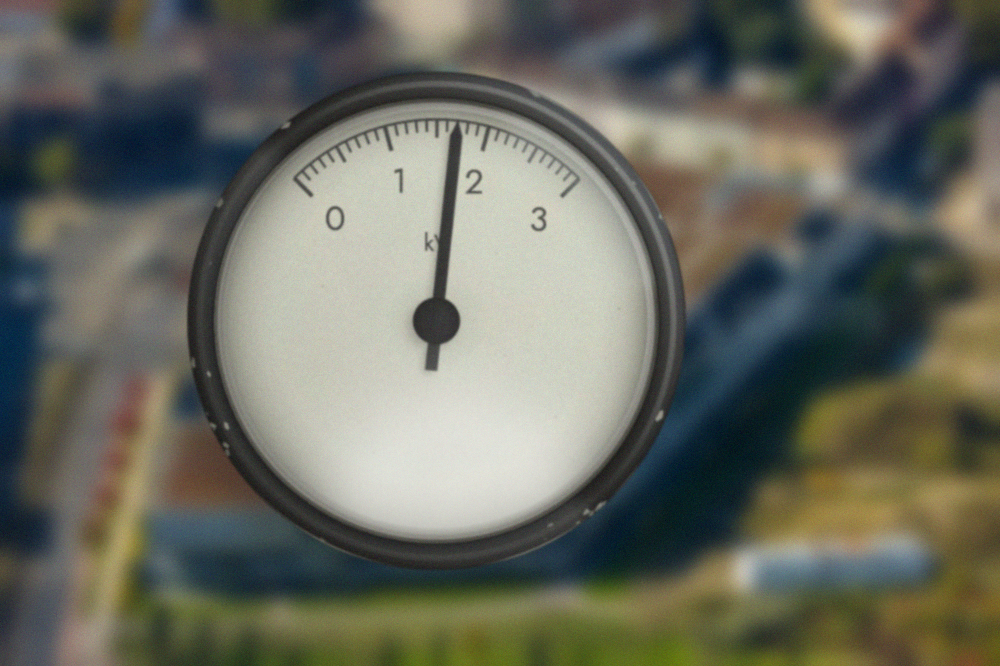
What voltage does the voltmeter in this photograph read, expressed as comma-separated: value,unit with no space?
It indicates 1.7,kV
